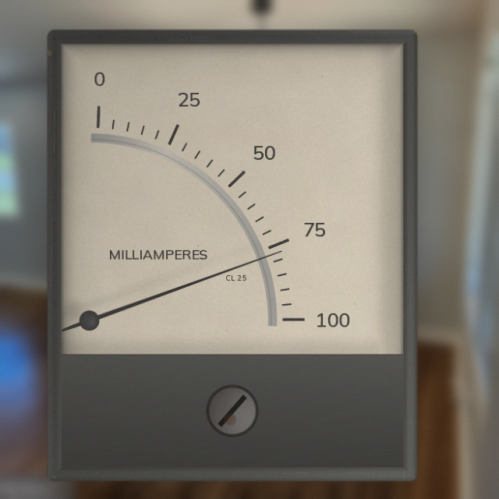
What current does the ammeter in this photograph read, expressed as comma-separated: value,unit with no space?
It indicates 77.5,mA
